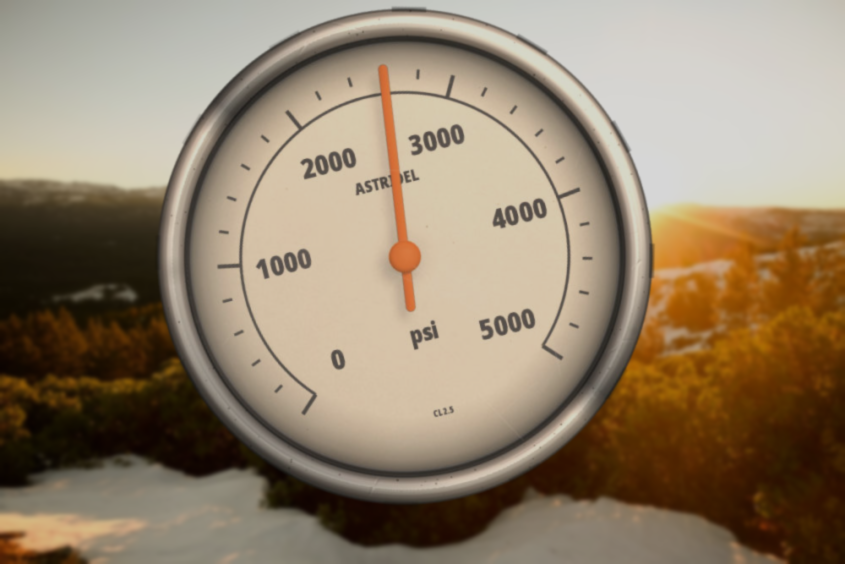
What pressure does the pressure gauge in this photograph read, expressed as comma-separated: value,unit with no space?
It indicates 2600,psi
